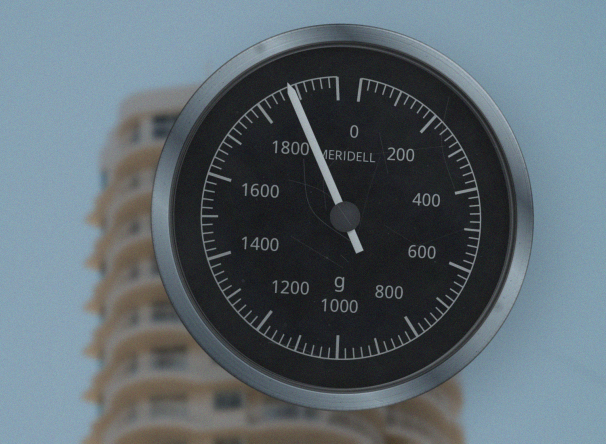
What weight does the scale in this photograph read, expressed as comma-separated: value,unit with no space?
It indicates 1880,g
